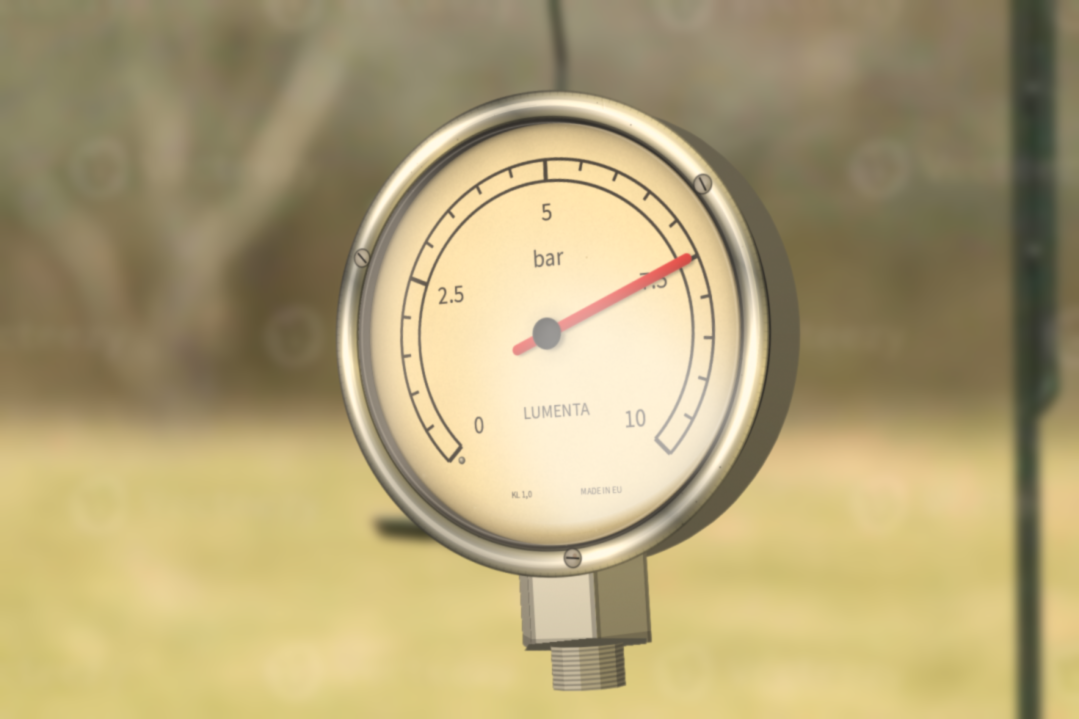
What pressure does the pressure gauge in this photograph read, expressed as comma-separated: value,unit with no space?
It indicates 7.5,bar
